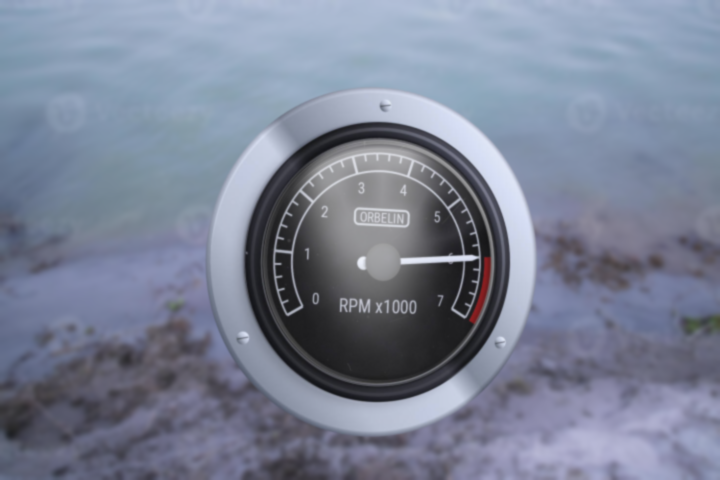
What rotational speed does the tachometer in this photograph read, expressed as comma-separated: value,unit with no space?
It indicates 6000,rpm
